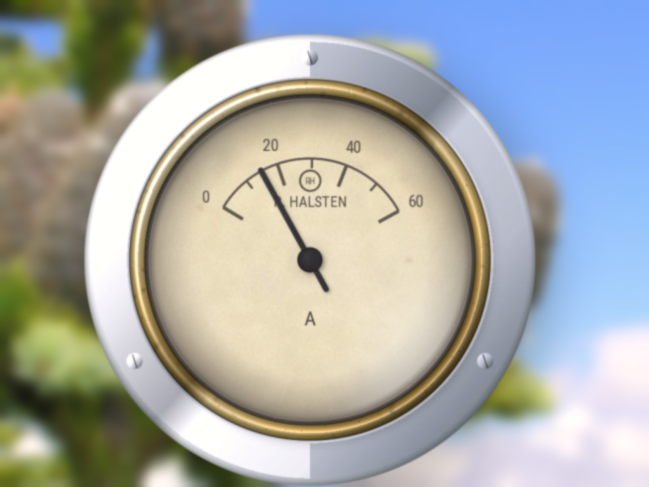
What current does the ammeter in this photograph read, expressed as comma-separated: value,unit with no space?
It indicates 15,A
